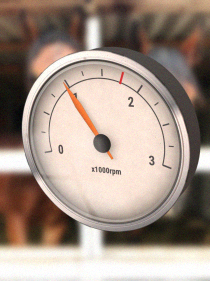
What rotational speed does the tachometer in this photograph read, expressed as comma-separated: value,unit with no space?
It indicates 1000,rpm
